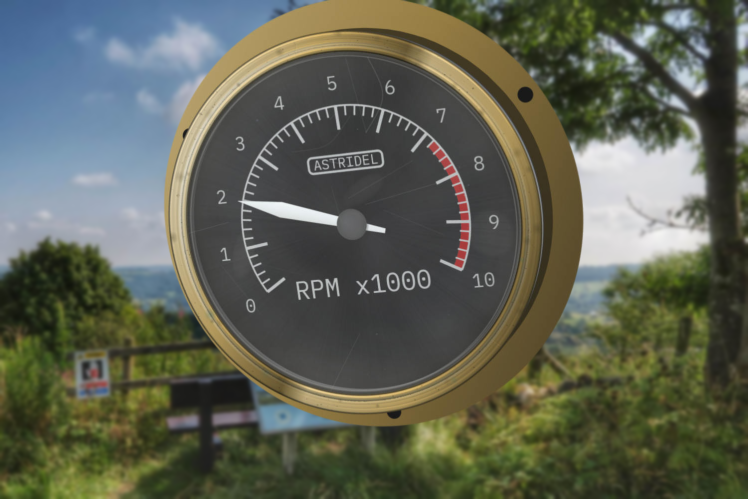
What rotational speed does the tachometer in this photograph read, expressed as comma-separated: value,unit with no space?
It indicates 2000,rpm
